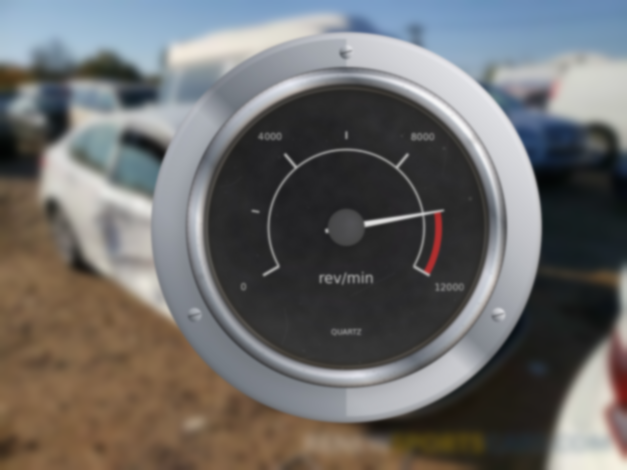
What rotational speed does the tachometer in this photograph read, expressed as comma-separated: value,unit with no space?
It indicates 10000,rpm
